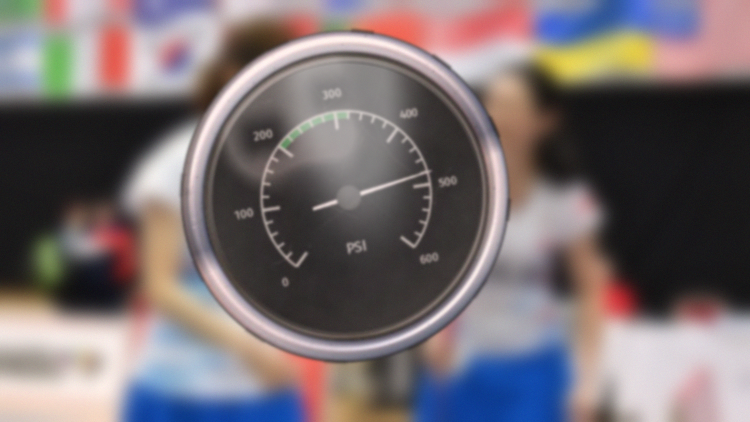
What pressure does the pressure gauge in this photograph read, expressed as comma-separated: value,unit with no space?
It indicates 480,psi
